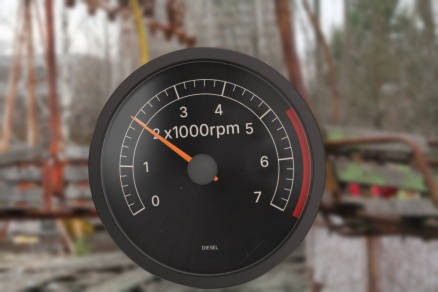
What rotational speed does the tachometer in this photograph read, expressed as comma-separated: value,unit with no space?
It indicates 2000,rpm
